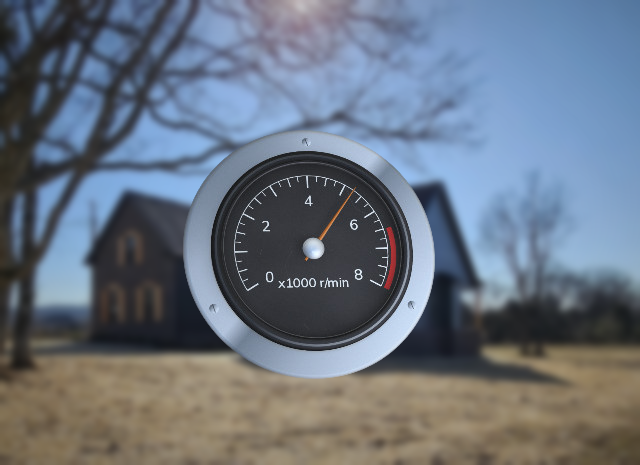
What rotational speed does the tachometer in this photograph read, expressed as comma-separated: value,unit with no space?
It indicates 5250,rpm
